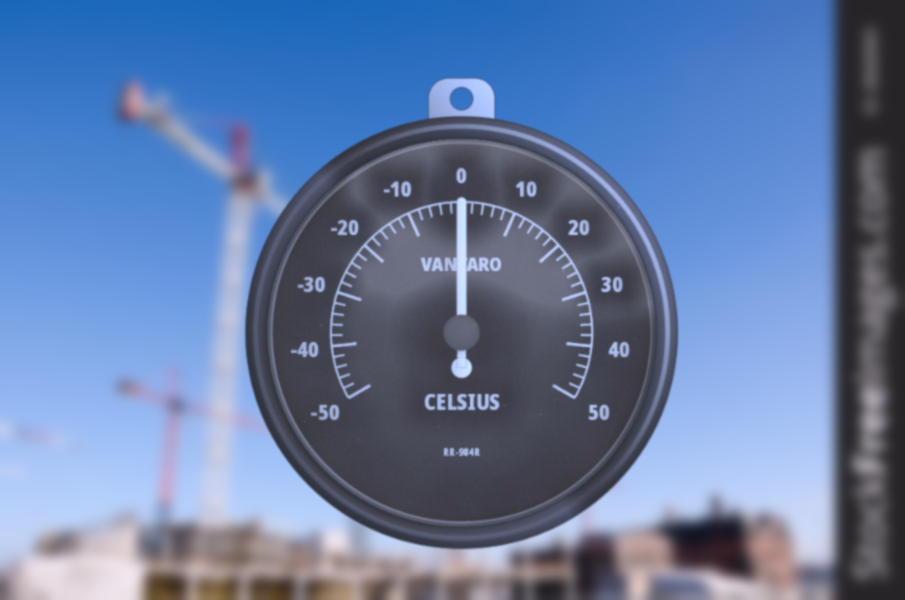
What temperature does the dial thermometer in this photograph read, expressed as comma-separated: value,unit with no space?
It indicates 0,°C
